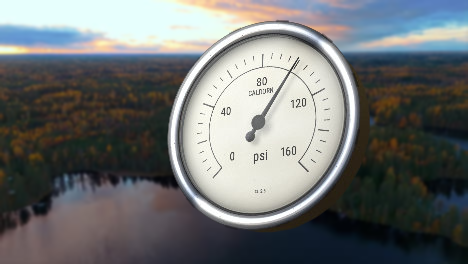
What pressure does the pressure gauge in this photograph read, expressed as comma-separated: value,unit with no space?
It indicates 100,psi
